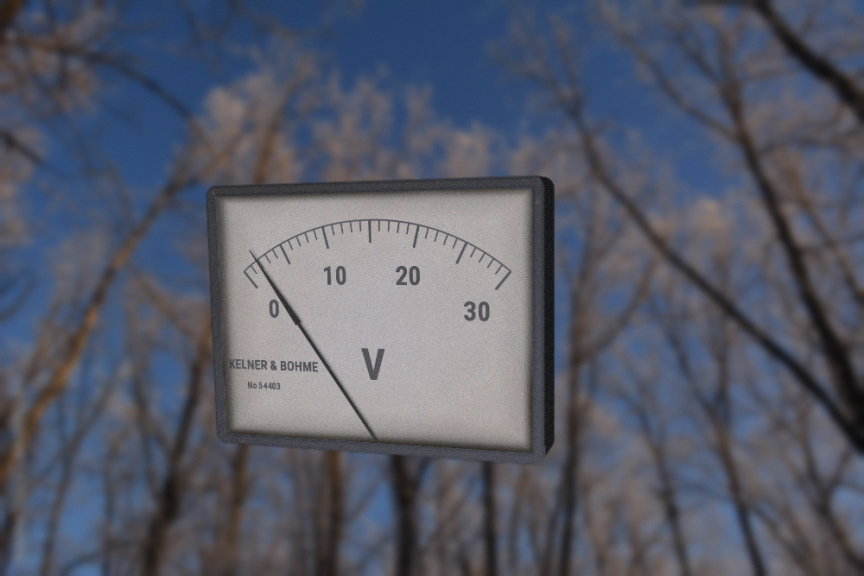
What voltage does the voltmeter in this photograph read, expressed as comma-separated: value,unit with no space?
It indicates 2,V
